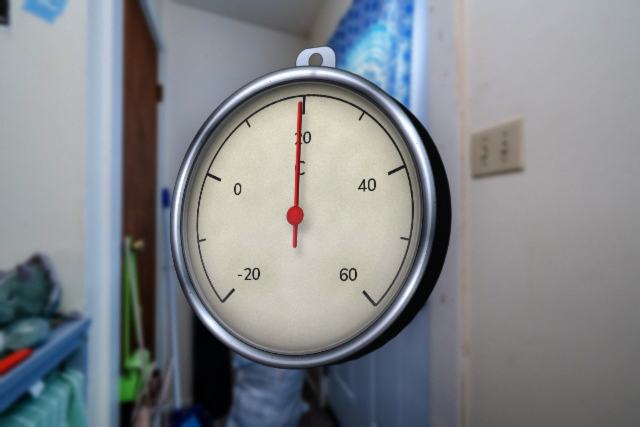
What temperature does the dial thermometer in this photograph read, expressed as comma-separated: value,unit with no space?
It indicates 20,°C
